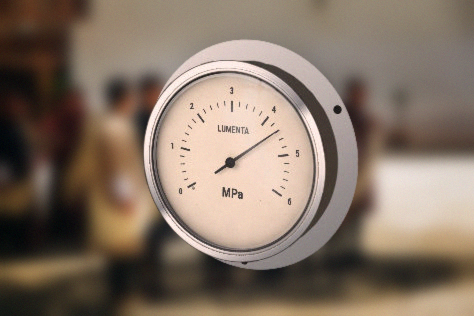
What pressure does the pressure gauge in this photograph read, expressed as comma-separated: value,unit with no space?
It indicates 4.4,MPa
